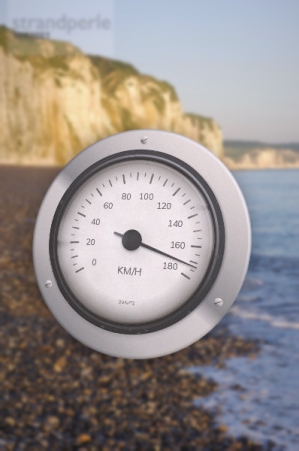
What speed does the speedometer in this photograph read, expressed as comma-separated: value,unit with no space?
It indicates 172.5,km/h
